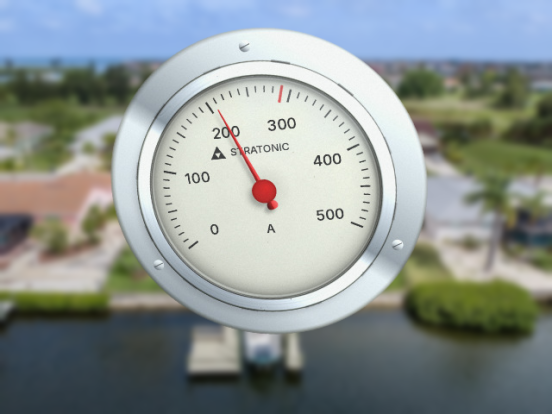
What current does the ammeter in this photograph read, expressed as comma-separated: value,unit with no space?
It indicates 210,A
